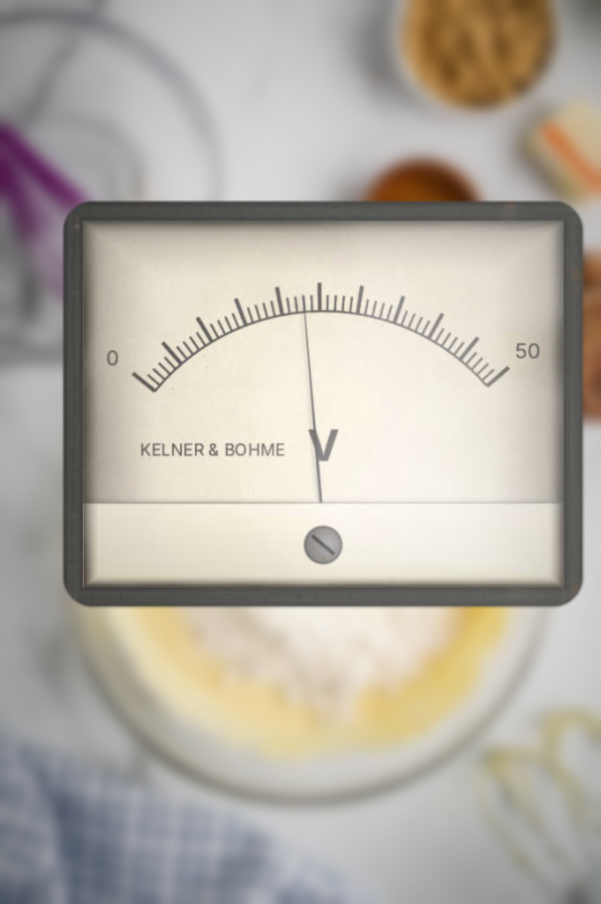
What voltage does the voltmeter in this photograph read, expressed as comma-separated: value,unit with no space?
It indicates 23,V
